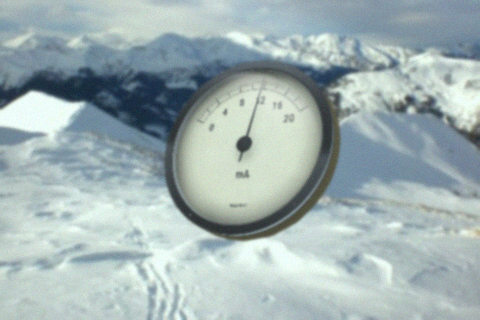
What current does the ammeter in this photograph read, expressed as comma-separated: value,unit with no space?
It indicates 12,mA
